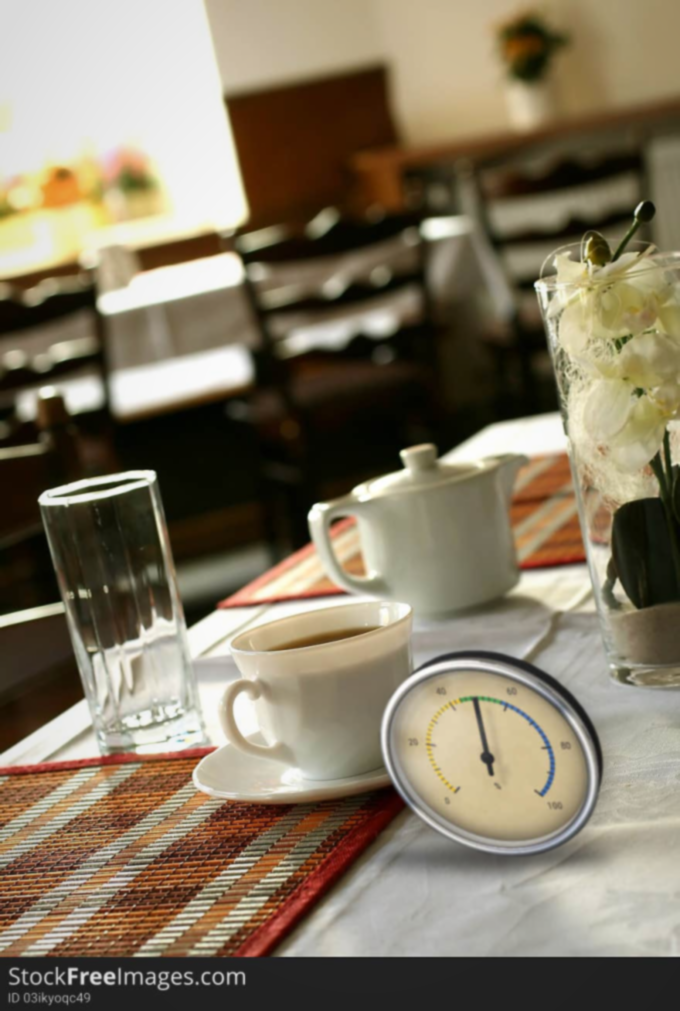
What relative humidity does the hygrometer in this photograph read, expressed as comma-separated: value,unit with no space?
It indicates 50,%
